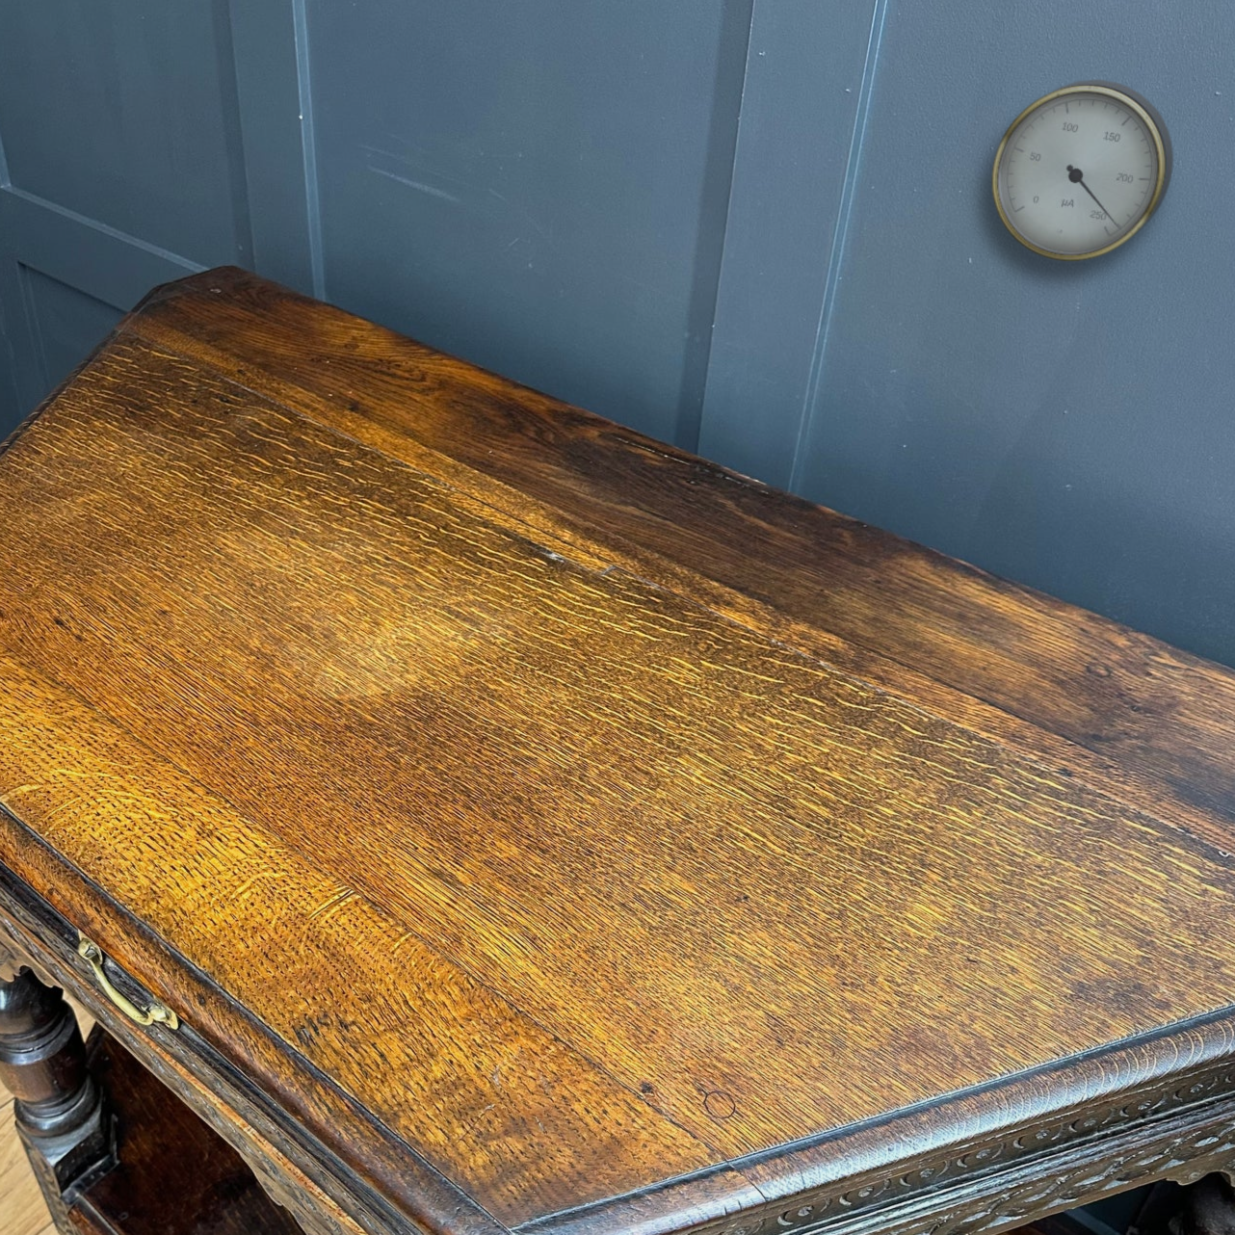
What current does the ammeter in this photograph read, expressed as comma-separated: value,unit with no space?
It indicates 240,µA
